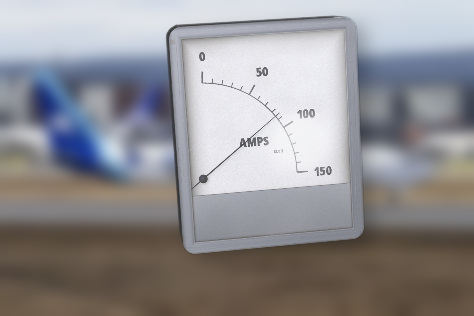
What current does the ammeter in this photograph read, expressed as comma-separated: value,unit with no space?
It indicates 85,A
